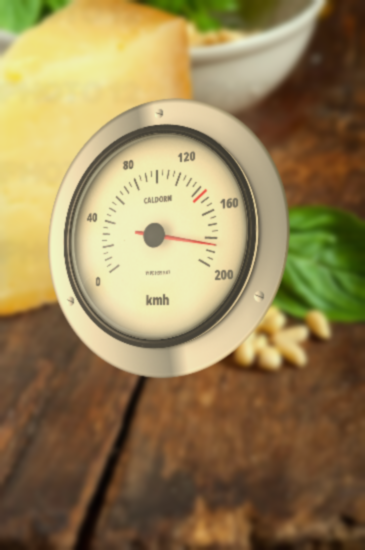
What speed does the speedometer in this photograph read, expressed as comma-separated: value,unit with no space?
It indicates 185,km/h
